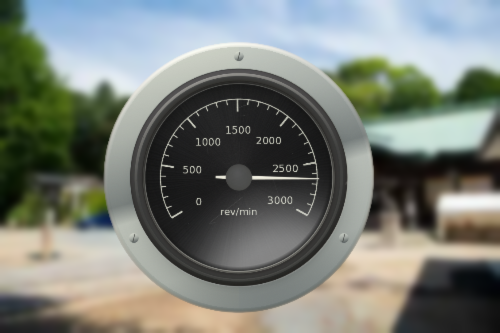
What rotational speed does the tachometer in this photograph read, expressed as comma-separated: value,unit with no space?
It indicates 2650,rpm
